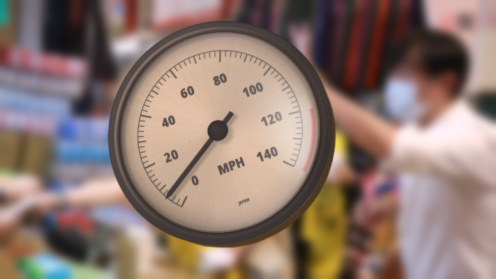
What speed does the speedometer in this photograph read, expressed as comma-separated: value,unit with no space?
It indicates 6,mph
